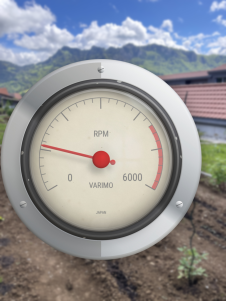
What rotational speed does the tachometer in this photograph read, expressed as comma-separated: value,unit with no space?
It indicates 1100,rpm
